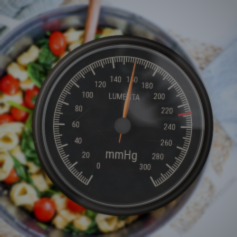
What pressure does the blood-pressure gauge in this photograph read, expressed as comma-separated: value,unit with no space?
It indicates 160,mmHg
